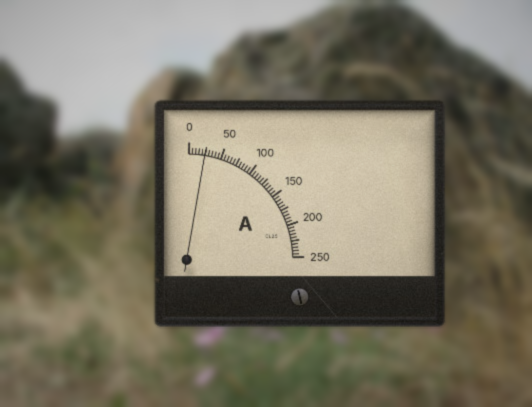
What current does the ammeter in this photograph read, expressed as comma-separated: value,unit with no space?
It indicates 25,A
